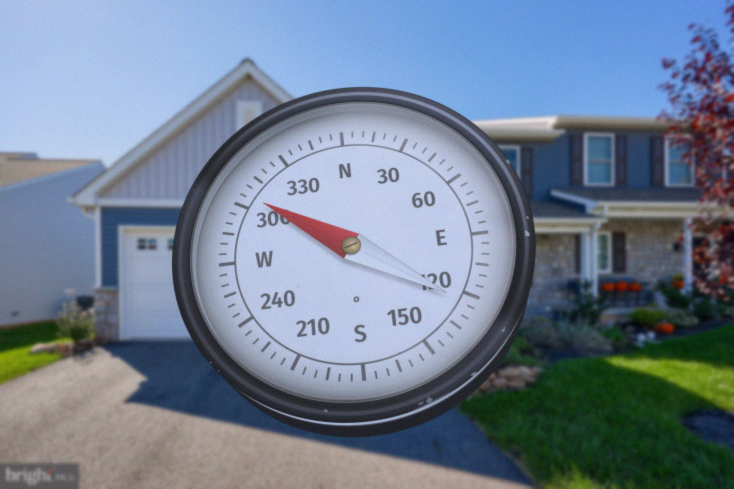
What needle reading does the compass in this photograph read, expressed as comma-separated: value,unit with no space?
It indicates 305,°
